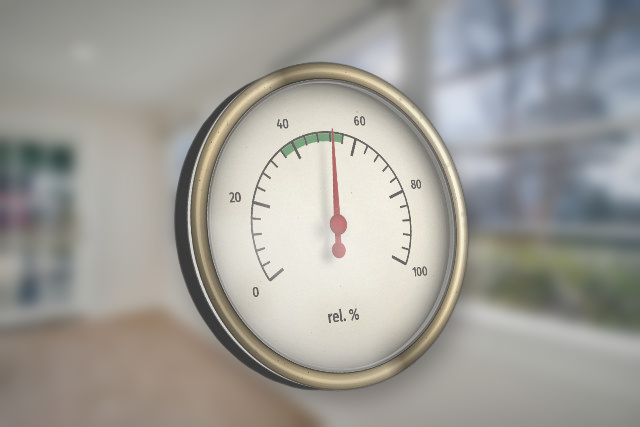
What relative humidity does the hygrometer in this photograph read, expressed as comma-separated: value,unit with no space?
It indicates 52,%
